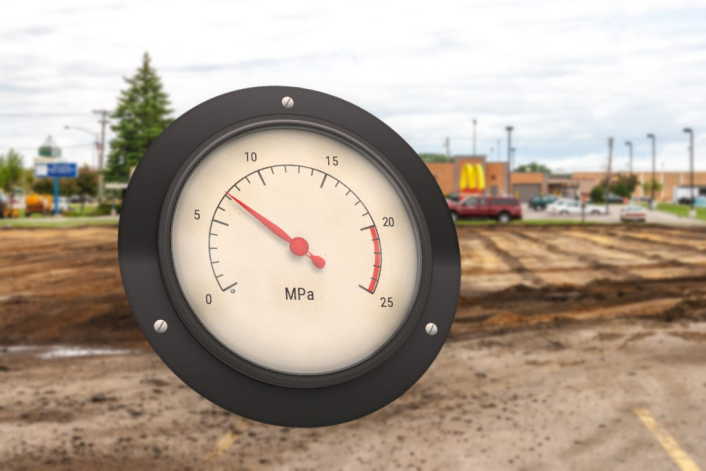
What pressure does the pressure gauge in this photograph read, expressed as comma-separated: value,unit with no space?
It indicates 7,MPa
